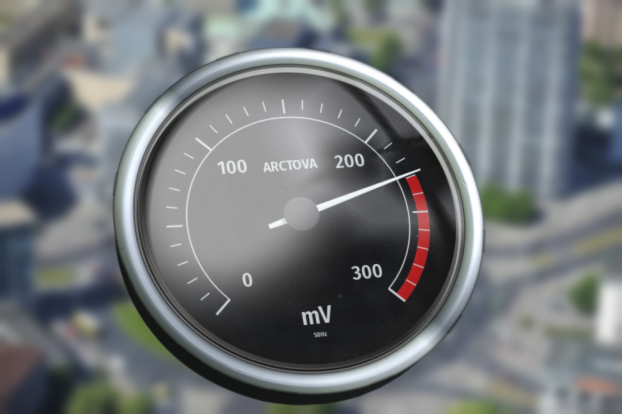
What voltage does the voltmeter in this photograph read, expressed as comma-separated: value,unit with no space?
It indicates 230,mV
